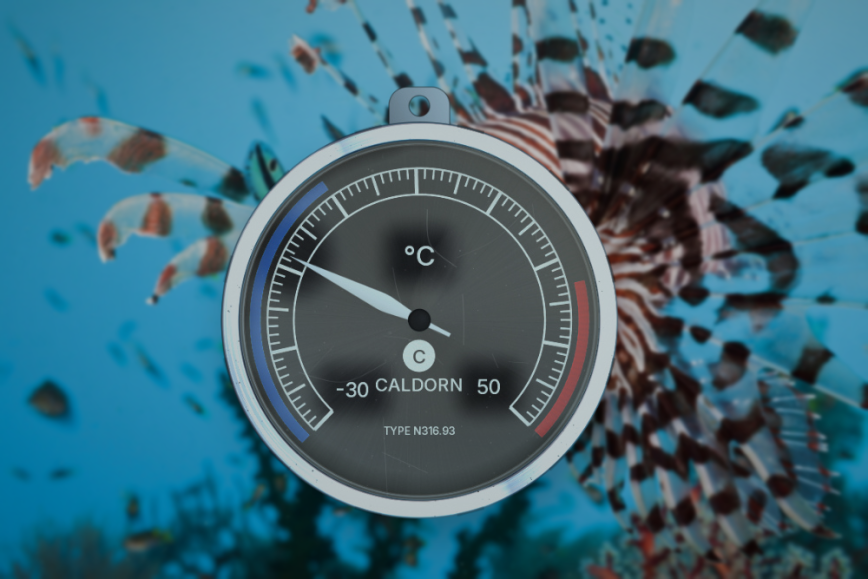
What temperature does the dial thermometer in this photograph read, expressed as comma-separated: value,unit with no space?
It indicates -8.5,°C
